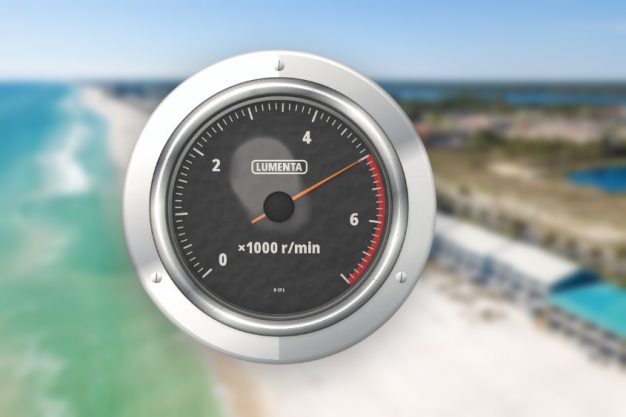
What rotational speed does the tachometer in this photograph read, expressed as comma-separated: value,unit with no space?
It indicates 5000,rpm
